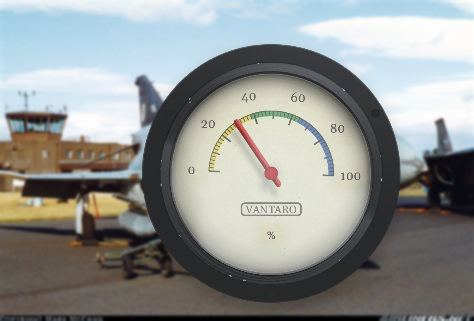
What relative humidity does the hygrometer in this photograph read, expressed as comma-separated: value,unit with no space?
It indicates 30,%
